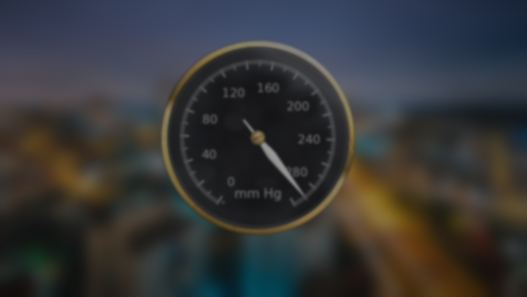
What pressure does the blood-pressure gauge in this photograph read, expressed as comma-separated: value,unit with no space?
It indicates 290,mmHg
